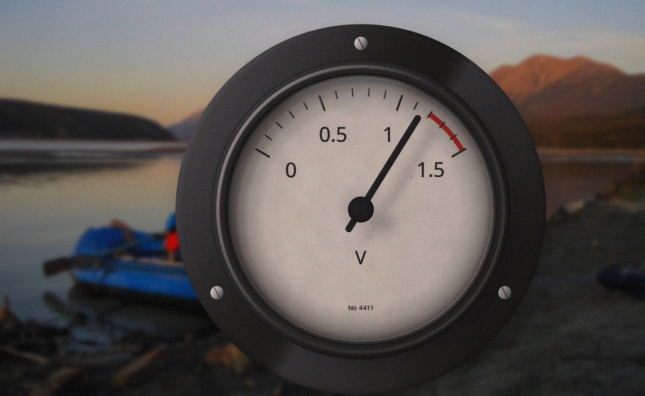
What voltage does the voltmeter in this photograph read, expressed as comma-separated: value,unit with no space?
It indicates 1.15,V
